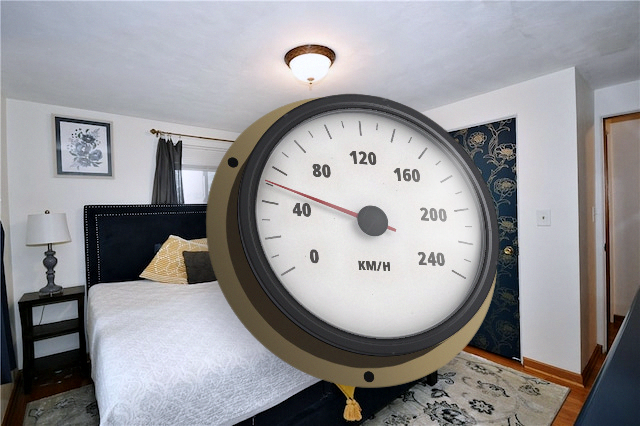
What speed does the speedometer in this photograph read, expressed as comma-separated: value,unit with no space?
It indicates 50,km/h
